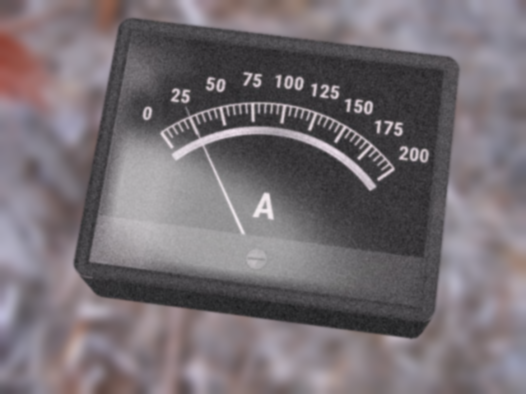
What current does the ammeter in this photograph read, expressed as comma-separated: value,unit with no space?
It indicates 25,A
